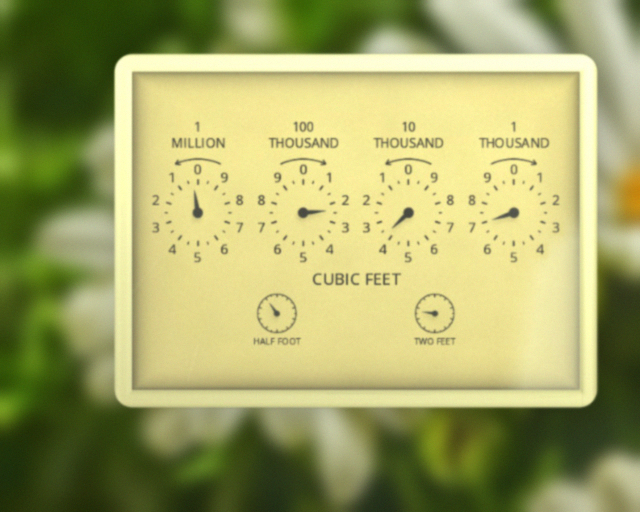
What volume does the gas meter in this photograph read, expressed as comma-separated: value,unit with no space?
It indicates 23700,ft³
